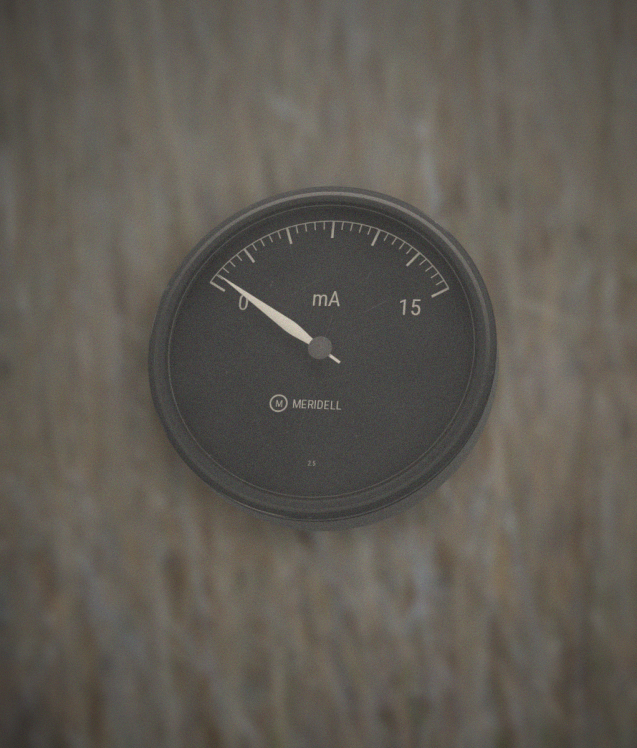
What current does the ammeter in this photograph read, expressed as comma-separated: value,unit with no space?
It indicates 0.5,mA
